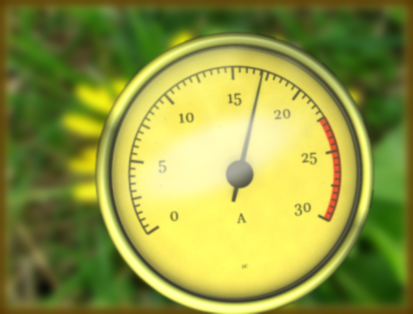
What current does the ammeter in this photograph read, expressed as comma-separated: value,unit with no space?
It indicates 17,A
